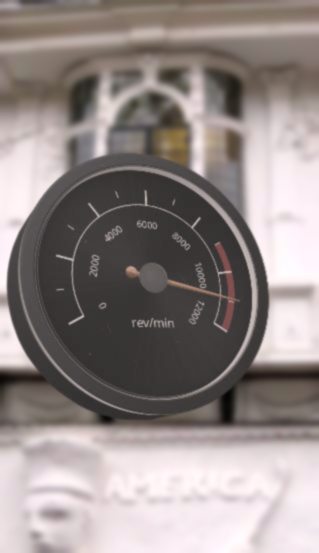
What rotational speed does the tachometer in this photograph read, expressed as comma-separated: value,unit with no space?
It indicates 11000,rpm
